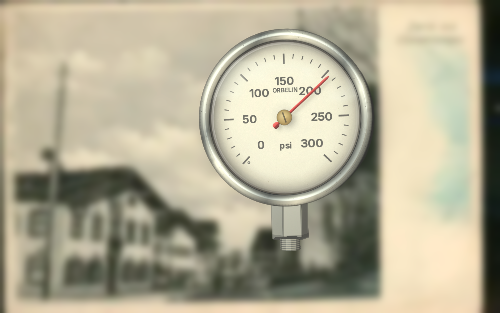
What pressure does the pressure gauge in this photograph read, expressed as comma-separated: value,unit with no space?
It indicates 205,psi
